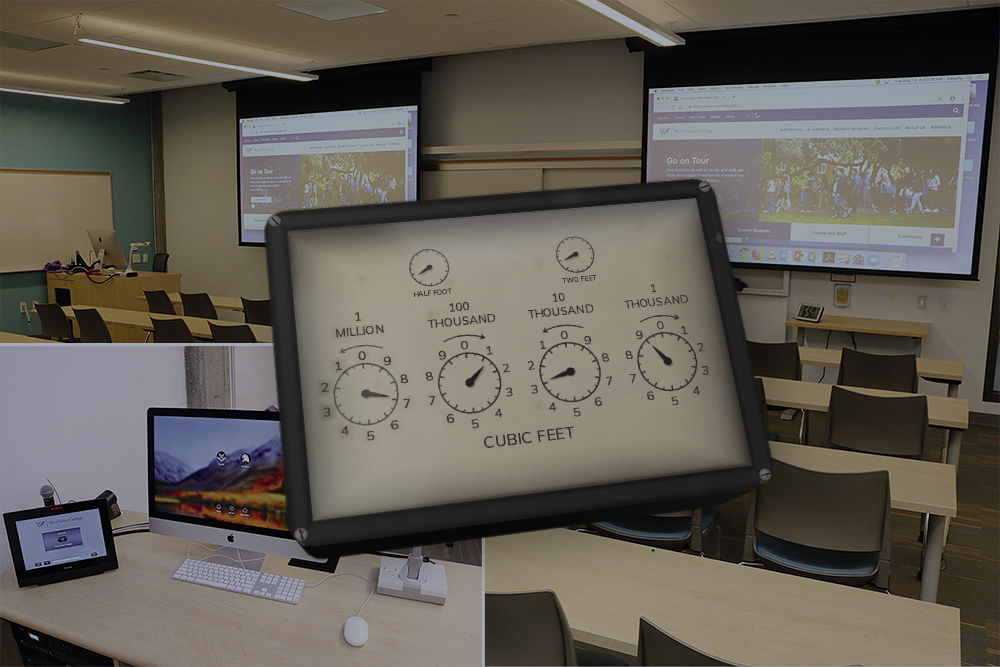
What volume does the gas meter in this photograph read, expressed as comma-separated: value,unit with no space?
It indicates 712900,ft³
